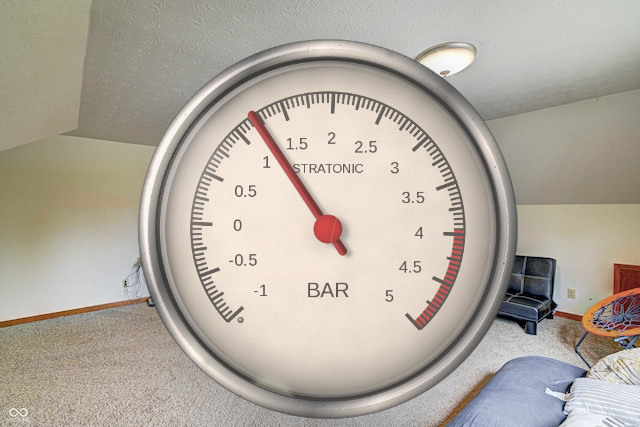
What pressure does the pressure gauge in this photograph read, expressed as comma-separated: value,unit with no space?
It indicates 1.2,bar
